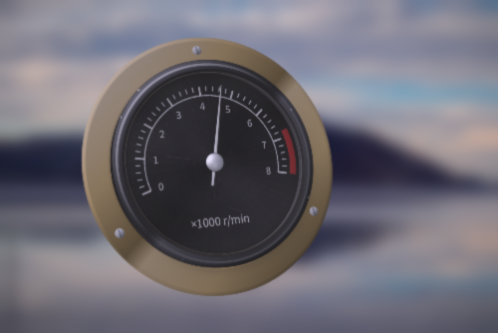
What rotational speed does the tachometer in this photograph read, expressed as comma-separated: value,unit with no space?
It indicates 4600,rpm
